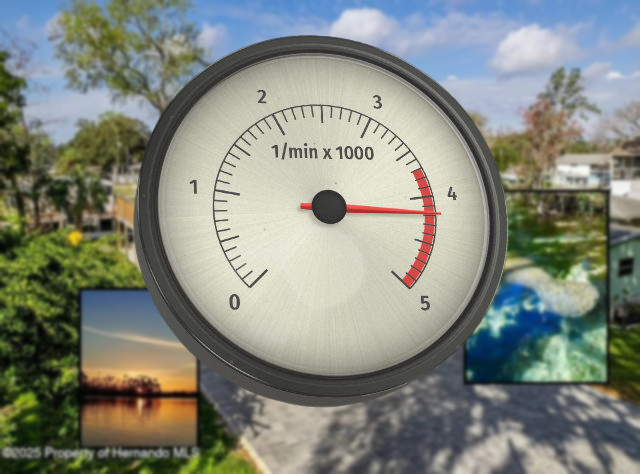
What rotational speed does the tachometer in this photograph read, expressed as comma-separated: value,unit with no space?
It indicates 4200,rpm
